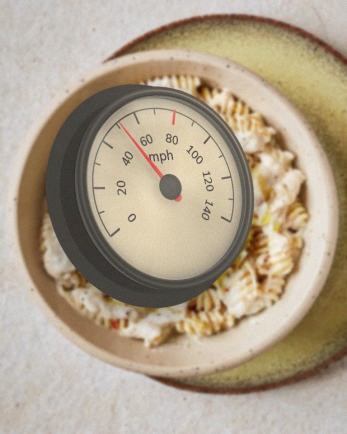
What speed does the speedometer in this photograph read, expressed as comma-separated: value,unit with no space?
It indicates 50,mph
